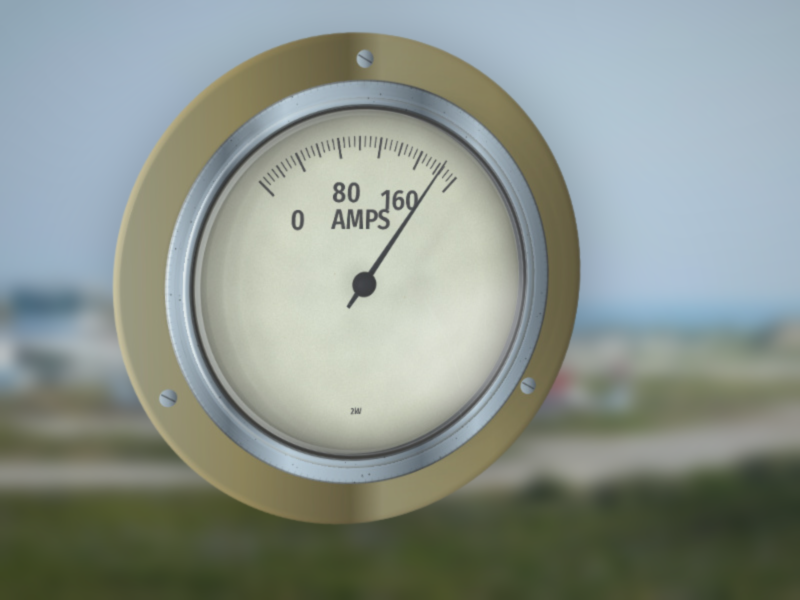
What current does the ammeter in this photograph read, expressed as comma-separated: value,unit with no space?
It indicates 180,A
